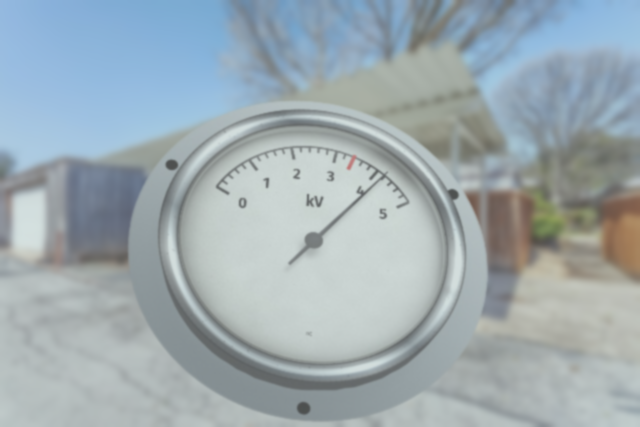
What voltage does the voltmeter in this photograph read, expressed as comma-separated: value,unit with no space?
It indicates 4.2,kV
